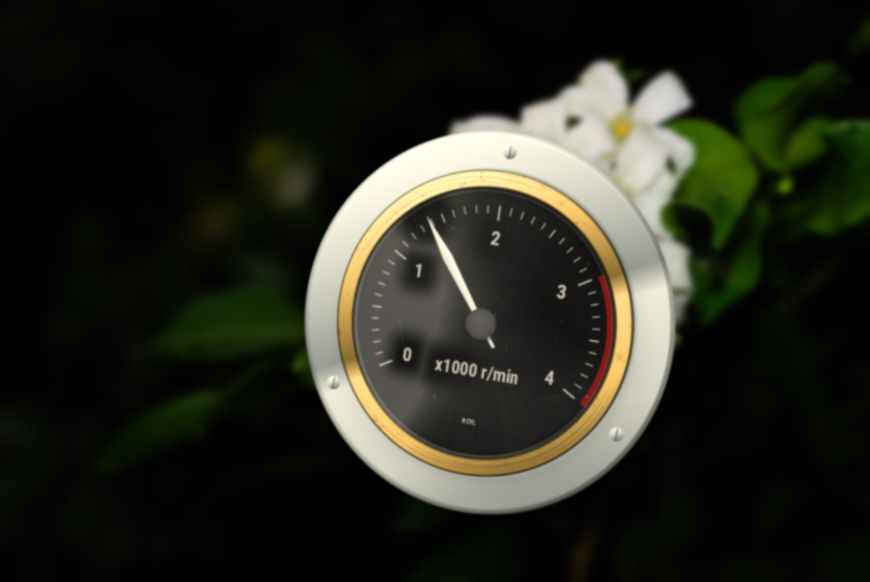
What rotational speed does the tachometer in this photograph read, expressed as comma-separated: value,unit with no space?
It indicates 1400,rpm
